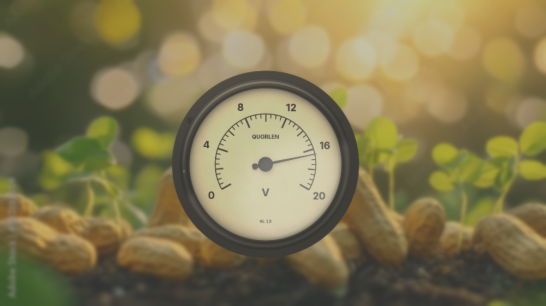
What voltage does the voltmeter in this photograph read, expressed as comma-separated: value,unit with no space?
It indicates 16.5,V
